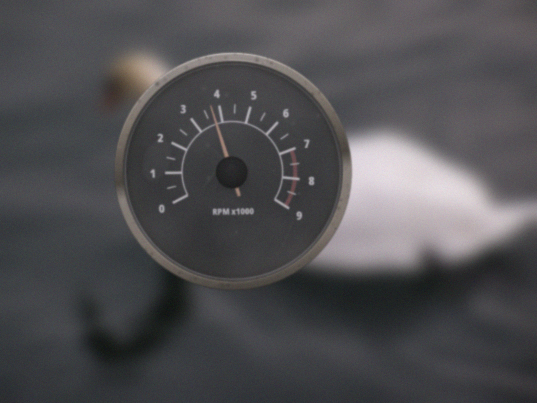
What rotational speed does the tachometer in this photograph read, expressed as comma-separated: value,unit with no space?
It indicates 3750,rpm
